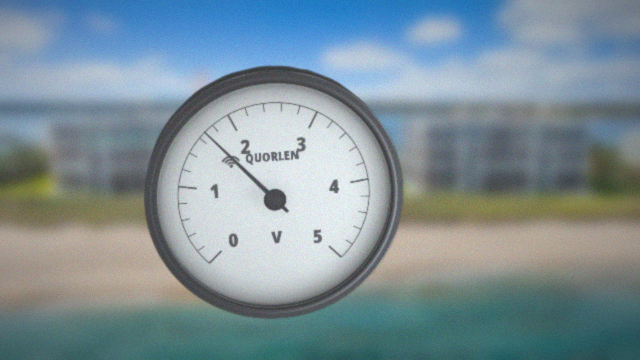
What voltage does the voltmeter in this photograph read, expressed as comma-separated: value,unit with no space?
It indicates 1.7,V
